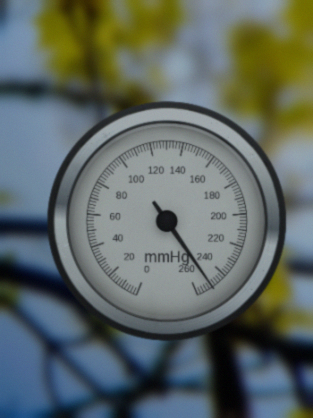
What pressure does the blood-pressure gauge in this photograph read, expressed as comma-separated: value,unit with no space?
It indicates 250,mmHg
